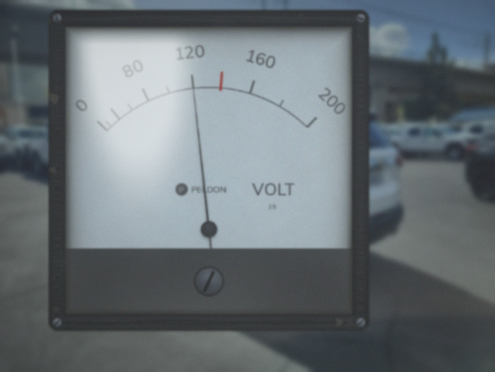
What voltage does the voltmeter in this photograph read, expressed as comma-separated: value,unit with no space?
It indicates 120,V
